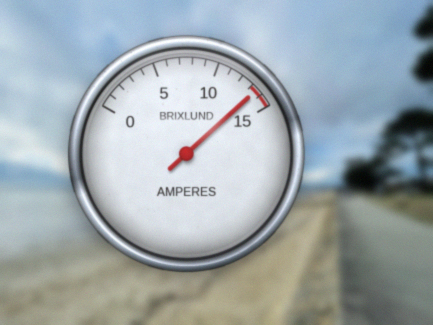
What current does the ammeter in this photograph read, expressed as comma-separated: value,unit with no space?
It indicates 13.5,A
